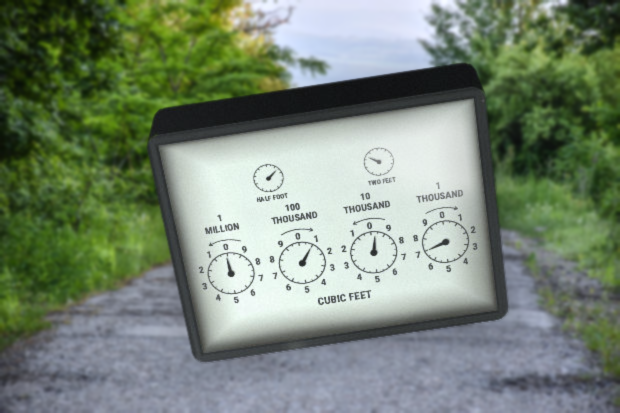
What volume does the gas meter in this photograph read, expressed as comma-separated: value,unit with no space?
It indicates 9700,ft³
